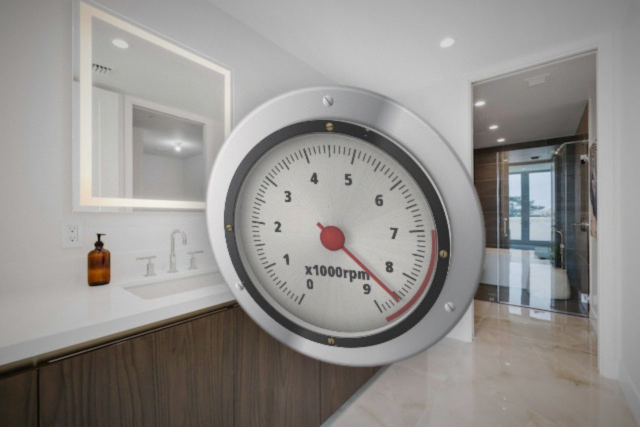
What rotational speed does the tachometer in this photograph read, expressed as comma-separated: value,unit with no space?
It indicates 8500,rpm
